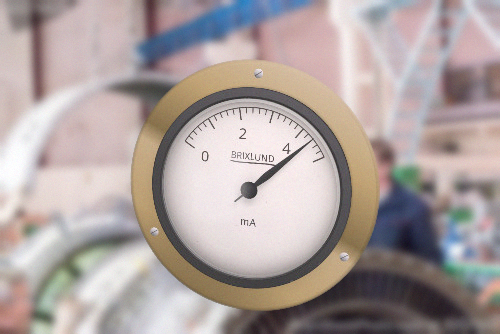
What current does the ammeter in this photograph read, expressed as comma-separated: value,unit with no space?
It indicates 4.4,mA
